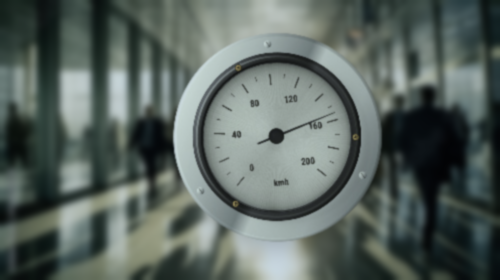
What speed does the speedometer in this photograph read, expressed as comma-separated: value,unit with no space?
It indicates 155,km/h
